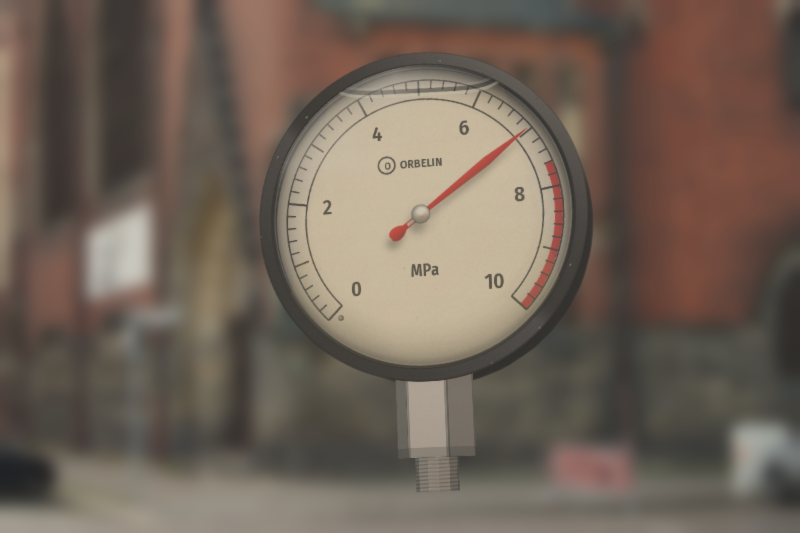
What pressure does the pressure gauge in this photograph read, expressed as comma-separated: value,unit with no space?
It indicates 7,MPa
